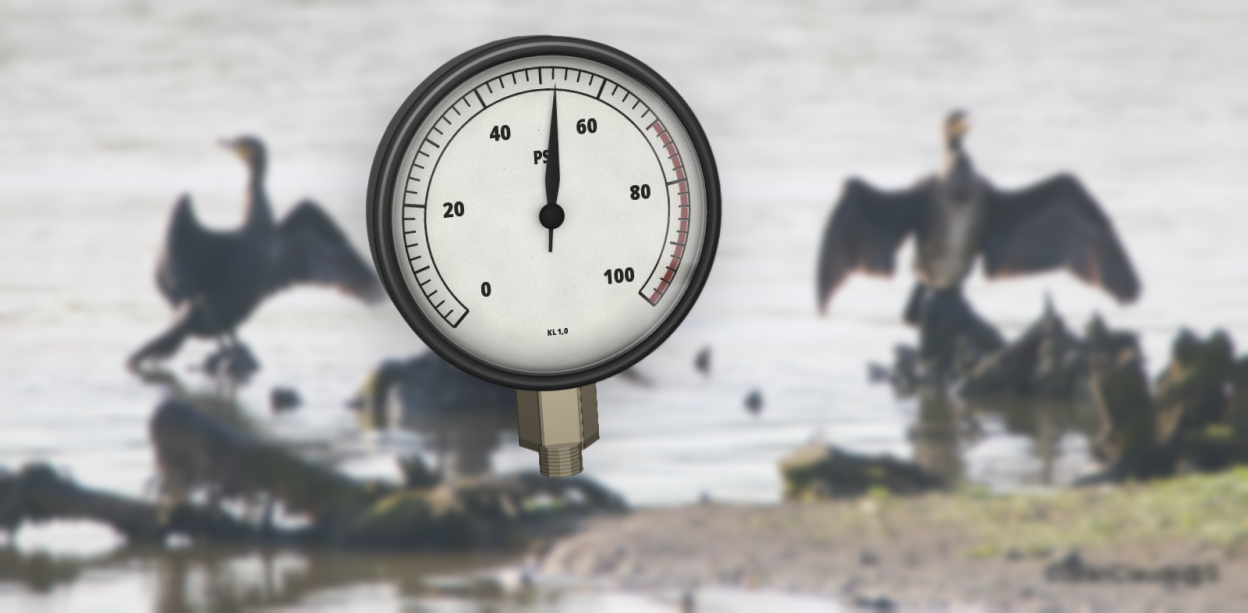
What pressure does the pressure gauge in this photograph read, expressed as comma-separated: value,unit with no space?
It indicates 52,psi
